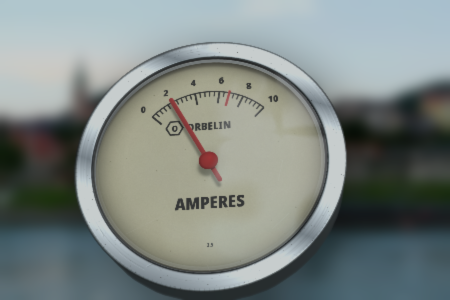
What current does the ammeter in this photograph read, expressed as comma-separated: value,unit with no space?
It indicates 2,A
